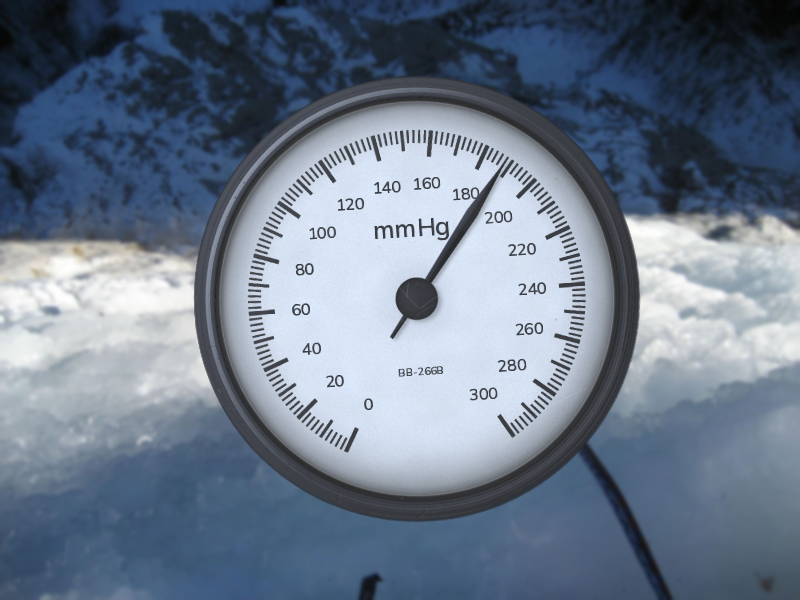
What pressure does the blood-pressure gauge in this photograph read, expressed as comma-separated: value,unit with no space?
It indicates 188,mmHg
